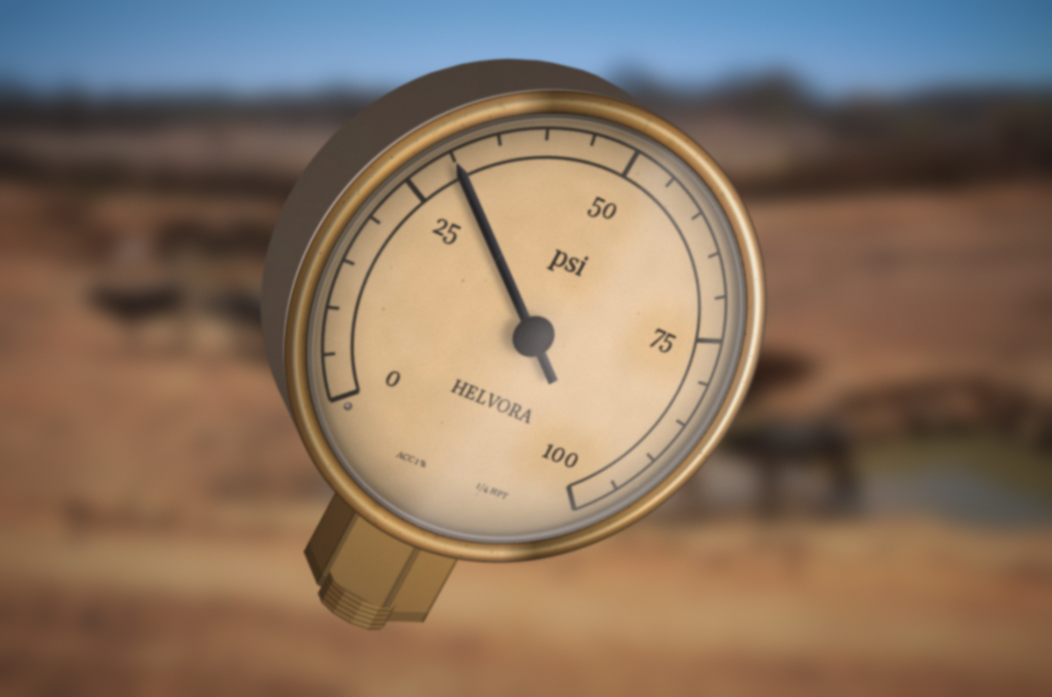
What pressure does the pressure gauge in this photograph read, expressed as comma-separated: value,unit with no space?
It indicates 30,psi
